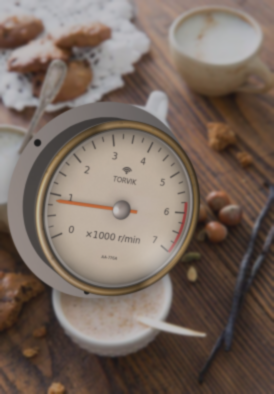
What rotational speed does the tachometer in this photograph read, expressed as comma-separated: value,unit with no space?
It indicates 875,rpm
